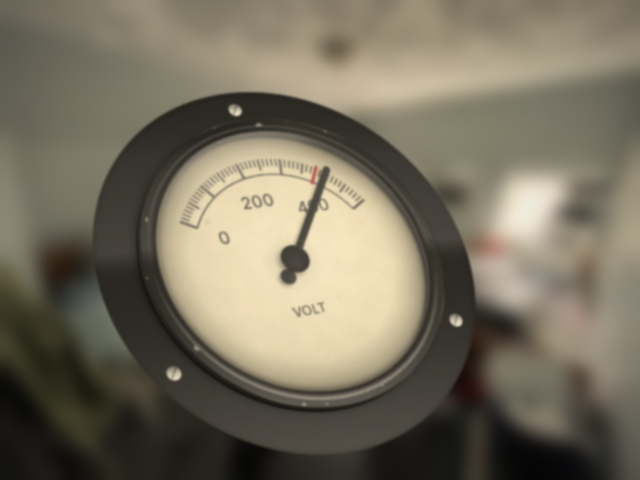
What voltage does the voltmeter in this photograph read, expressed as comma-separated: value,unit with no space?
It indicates 400,V
